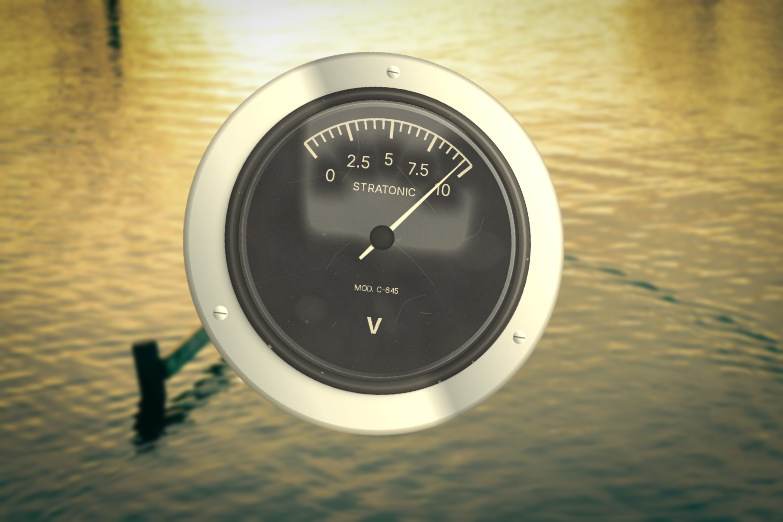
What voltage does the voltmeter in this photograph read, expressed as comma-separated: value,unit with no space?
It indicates 9.5,V
